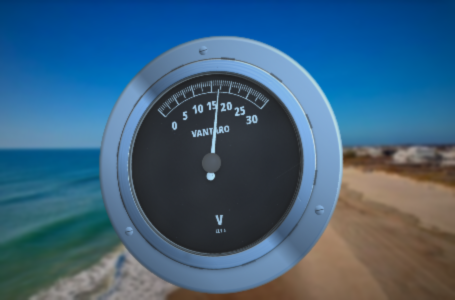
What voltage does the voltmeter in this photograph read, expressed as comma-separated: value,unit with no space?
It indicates 17.5,V
